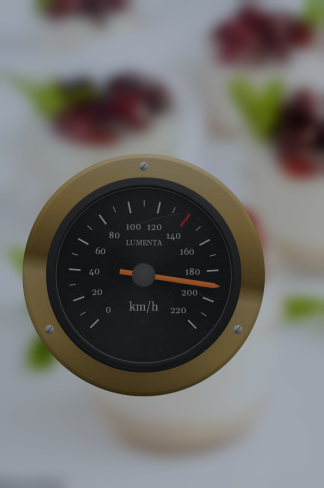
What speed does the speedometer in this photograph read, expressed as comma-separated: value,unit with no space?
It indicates 190,km/h
